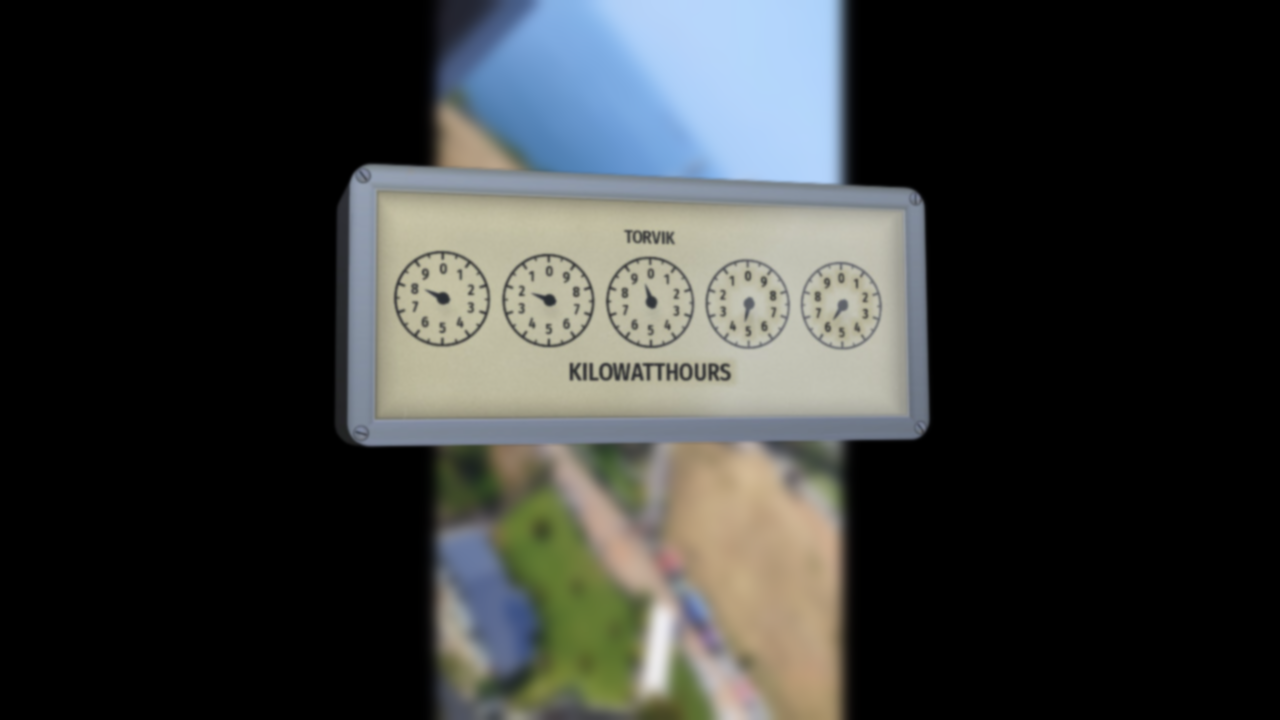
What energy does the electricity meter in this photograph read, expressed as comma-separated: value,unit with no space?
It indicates 81946,kWh
